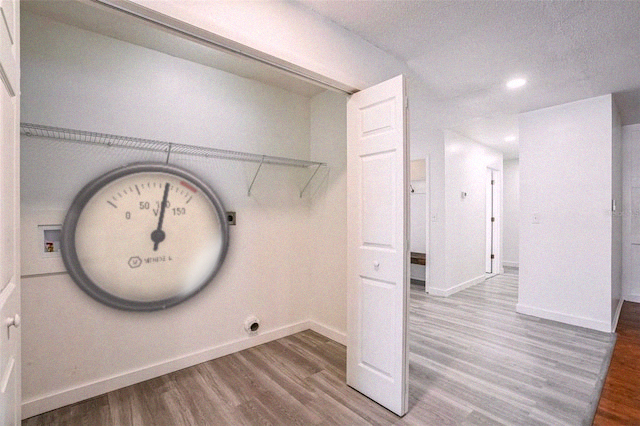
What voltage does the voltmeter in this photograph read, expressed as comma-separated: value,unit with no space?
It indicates 100,V
